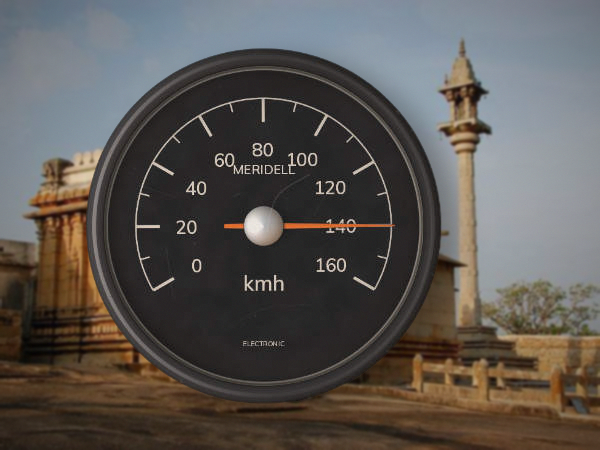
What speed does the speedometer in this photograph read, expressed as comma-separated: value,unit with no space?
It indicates 140,km/h
